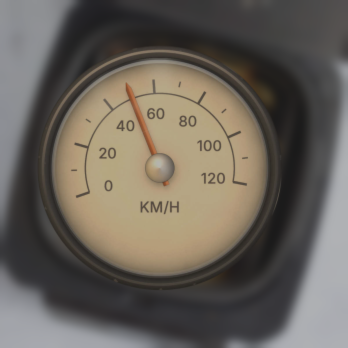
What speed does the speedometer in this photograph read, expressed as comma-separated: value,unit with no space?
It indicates 50,km/h
